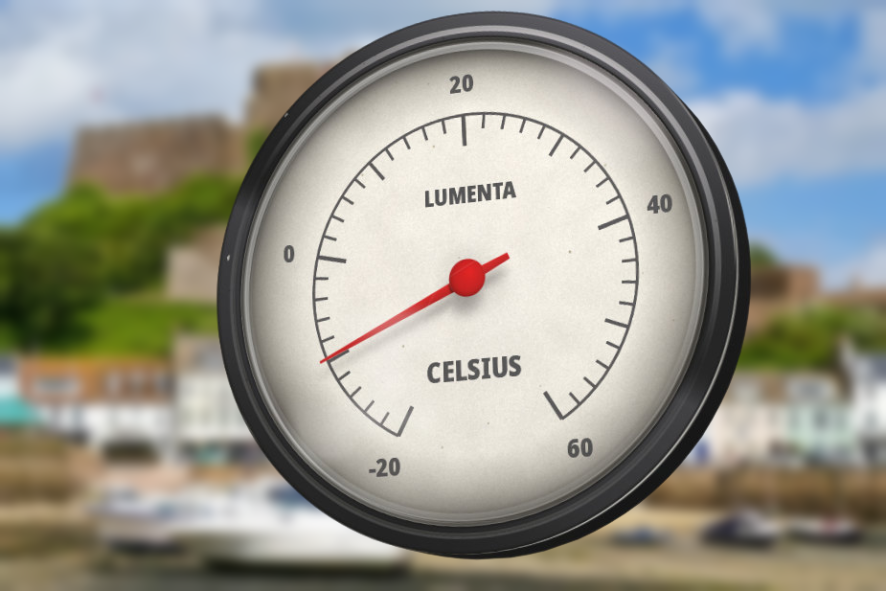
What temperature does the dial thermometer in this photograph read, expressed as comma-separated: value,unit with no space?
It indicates -10,°C
